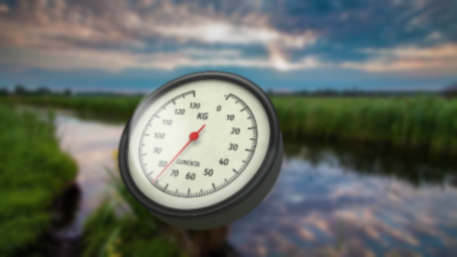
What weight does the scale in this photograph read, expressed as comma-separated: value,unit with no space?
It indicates 75,kg
